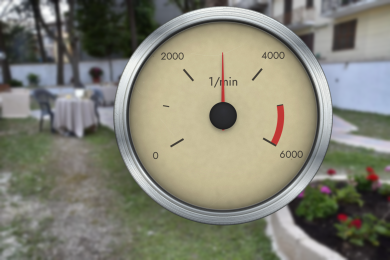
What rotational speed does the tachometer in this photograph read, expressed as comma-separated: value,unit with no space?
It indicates 3000,rpm
